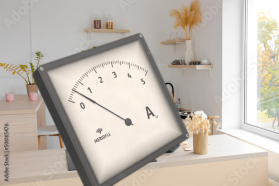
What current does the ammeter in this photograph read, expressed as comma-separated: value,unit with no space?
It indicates 0.5,A
